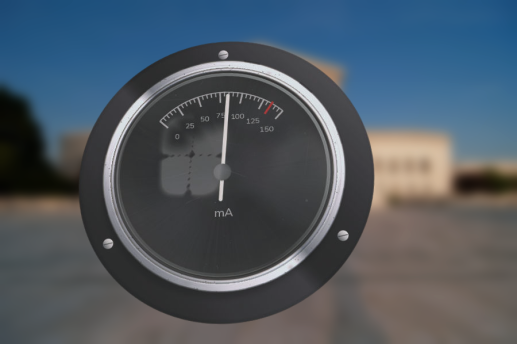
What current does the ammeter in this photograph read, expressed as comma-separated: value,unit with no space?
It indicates 85,mA
